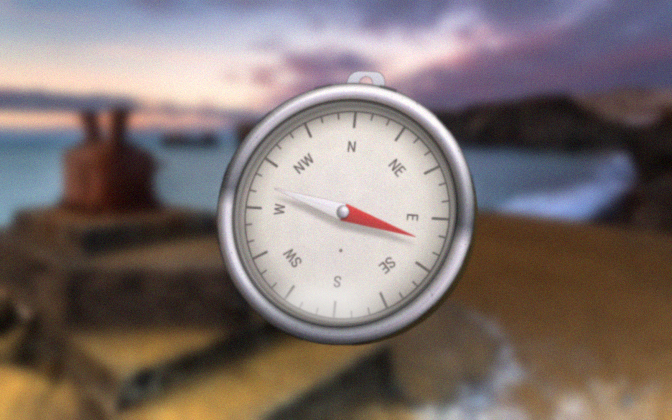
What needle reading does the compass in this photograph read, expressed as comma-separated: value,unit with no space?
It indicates 105,°
